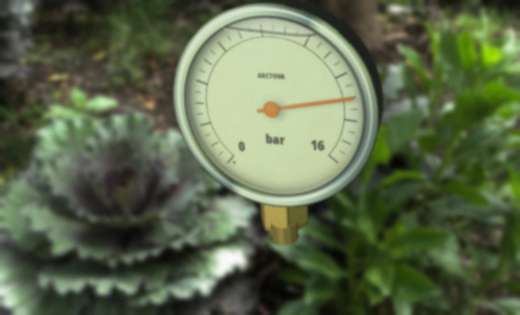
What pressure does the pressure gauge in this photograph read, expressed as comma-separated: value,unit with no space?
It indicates 13,bar
